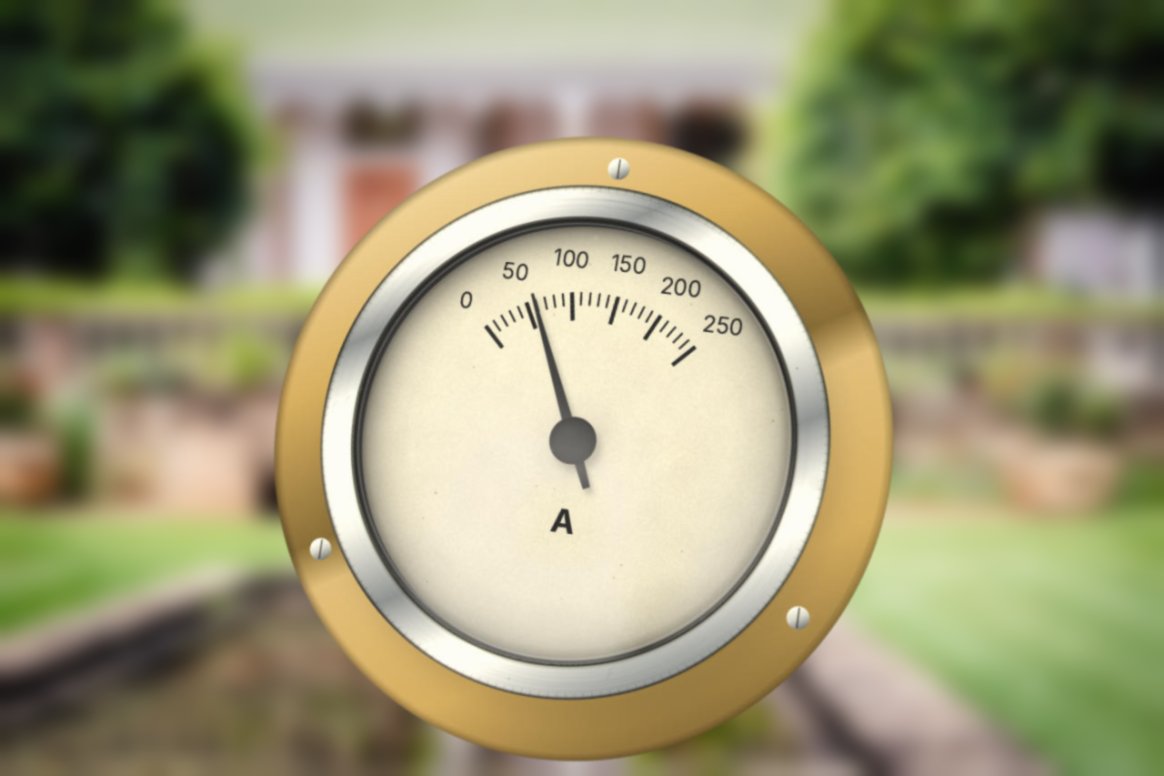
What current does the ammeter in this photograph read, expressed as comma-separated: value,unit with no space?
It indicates 60,A
